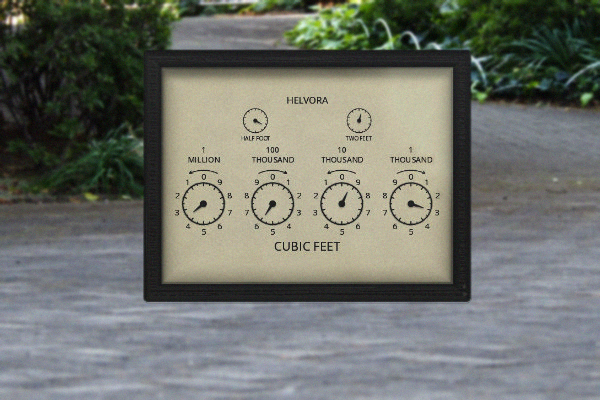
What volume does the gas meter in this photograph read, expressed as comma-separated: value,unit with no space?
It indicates 359300,ft³
